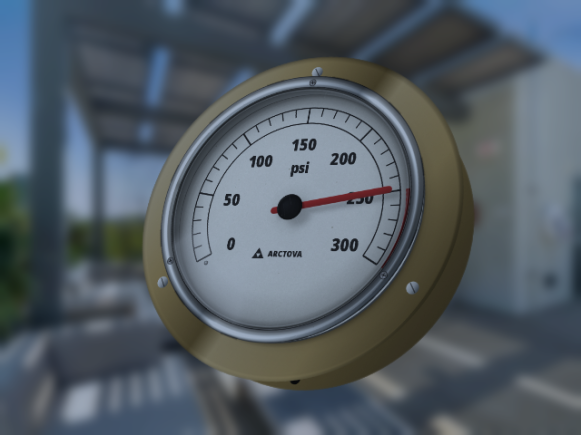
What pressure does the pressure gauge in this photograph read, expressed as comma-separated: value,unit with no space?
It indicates 250,psi
